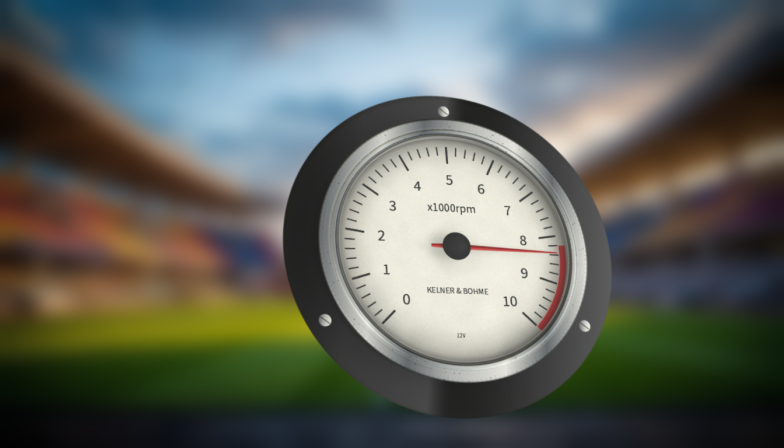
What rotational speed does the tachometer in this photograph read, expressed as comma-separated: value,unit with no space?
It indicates 8400,rpm
